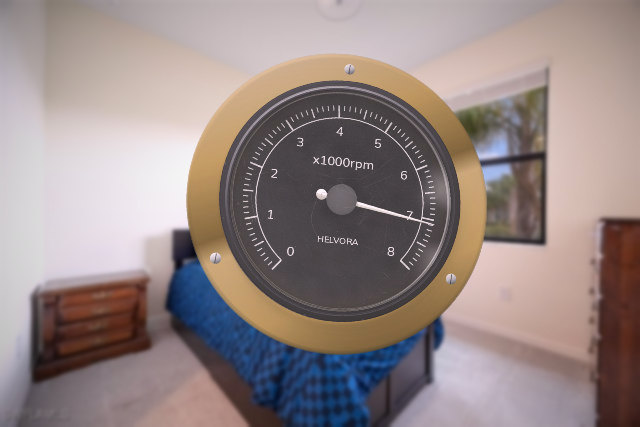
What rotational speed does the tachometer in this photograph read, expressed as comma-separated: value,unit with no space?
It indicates 7100,rpm
